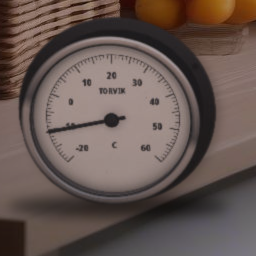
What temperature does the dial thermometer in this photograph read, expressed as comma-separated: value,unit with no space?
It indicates -10,°C
